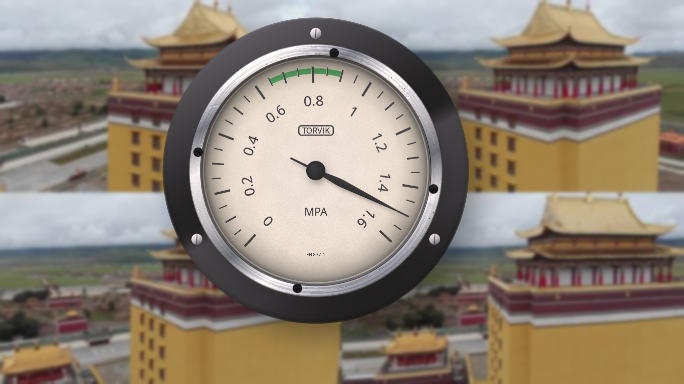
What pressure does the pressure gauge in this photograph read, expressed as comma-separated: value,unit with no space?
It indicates 1.5,MPa
